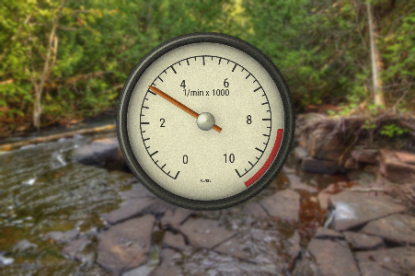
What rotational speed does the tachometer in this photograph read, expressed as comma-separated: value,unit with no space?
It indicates 3125,rpm
